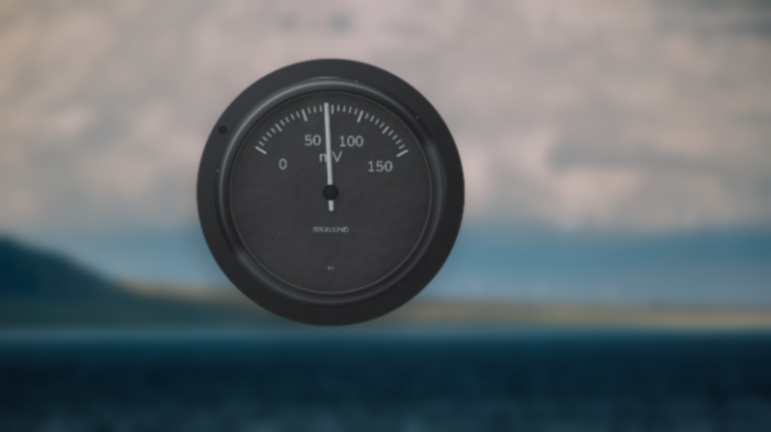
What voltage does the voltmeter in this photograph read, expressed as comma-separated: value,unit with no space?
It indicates 70,mV
